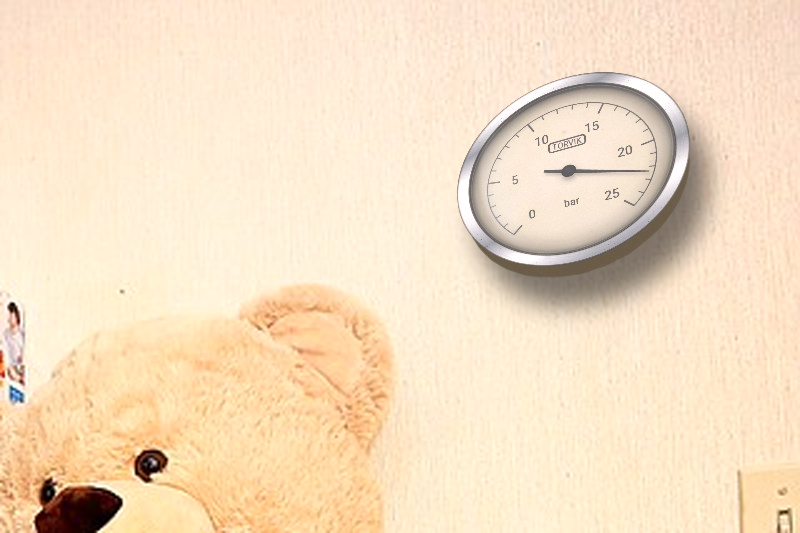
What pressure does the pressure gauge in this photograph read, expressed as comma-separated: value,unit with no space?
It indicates 22.5,bar
